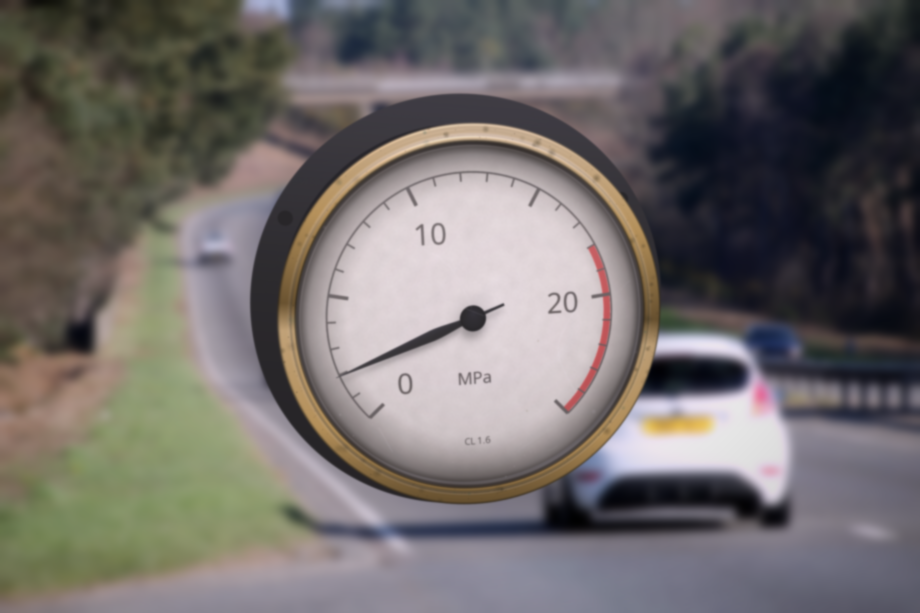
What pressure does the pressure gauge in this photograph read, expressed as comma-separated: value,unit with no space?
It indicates 2,MPa
